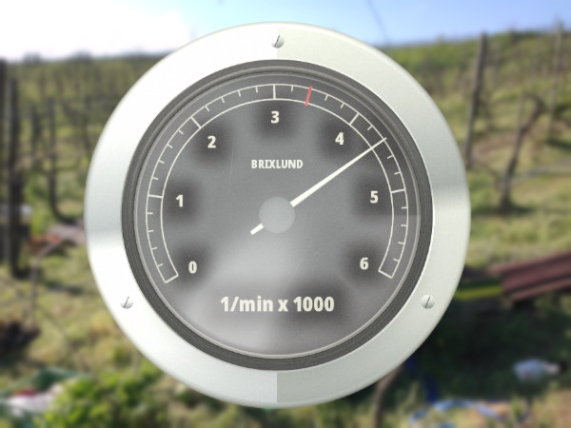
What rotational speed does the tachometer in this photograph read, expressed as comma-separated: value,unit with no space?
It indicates 4400,rpm
